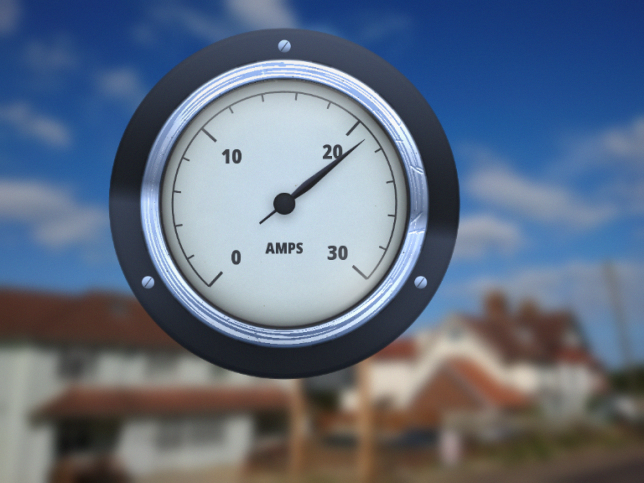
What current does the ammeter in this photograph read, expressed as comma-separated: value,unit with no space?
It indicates 21,A
